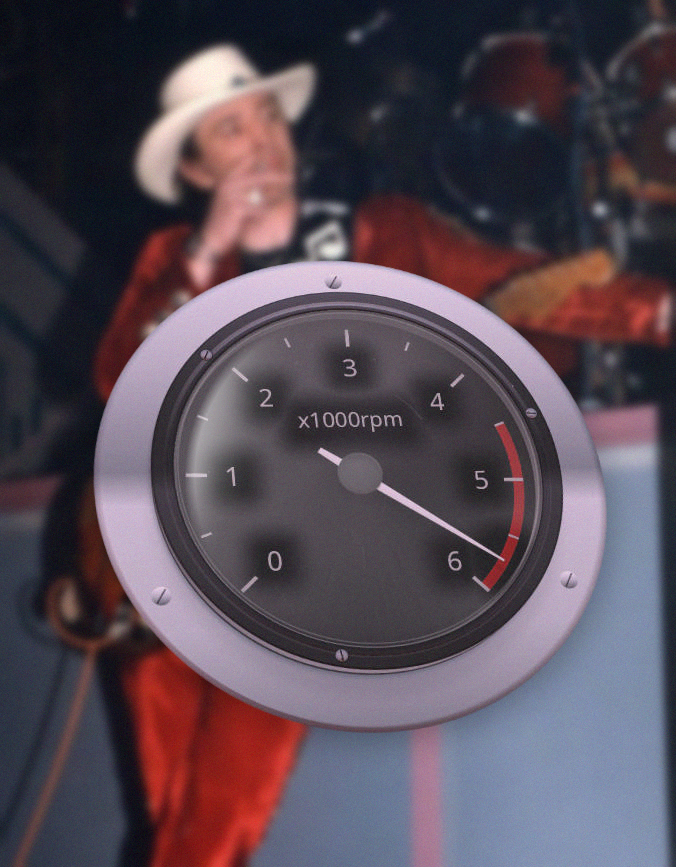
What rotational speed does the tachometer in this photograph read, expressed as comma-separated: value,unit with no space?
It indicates 5750,rpm
